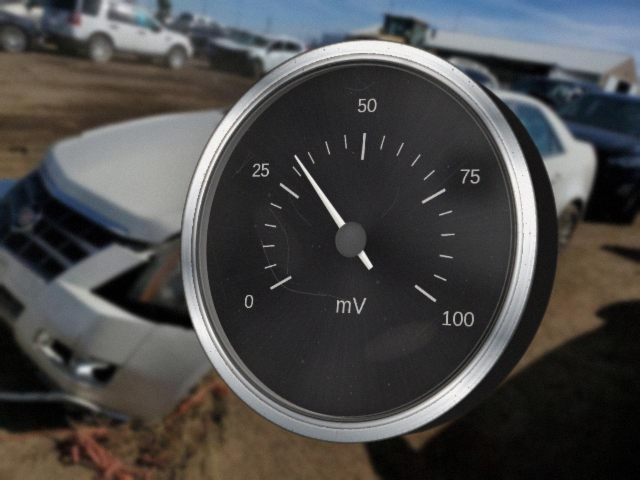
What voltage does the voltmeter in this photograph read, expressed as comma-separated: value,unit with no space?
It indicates 32.5,mV
